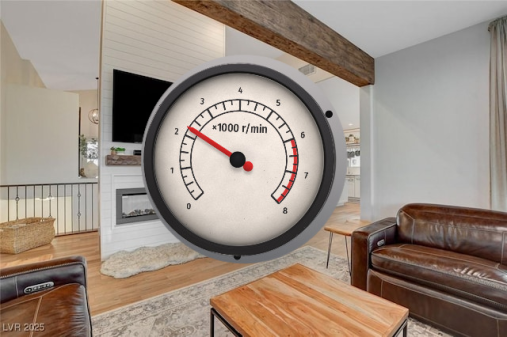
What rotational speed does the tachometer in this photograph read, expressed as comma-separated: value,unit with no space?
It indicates 2250,rpm
